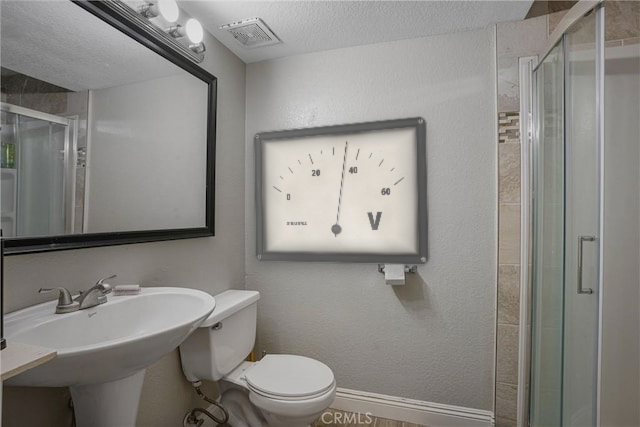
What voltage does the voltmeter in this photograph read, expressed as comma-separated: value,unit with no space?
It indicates 35,V
